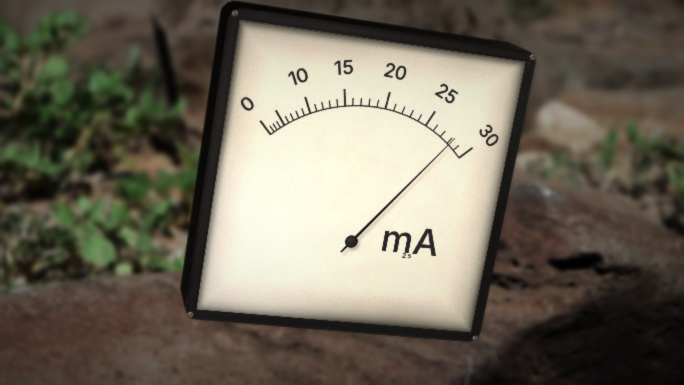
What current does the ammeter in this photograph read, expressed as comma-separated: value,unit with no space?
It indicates 28,mA
